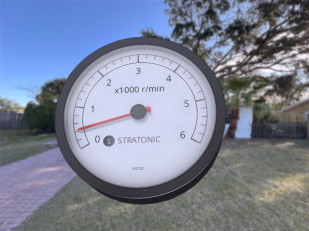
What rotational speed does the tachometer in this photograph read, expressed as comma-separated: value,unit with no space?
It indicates 400,rpm
